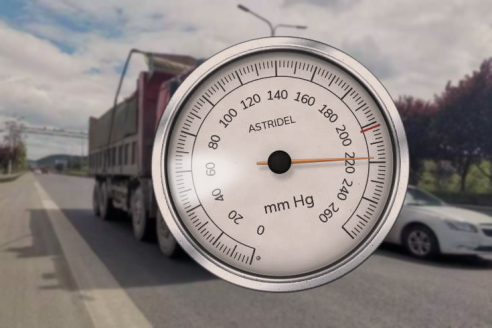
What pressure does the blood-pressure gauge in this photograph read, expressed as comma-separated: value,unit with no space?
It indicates 218,mmHg
